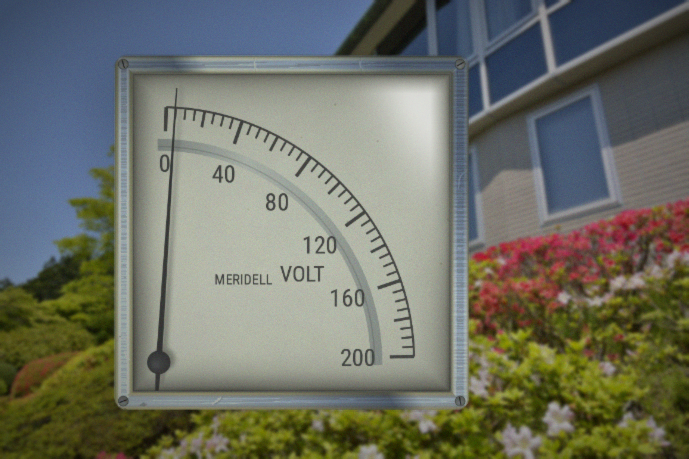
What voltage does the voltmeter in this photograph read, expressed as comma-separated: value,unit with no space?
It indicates 5,V
